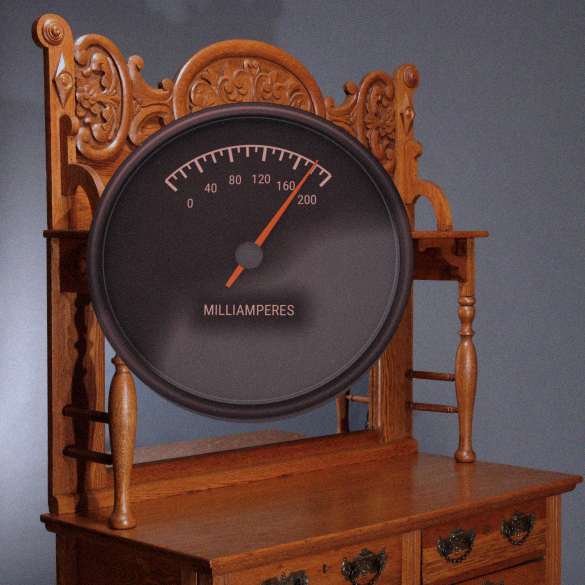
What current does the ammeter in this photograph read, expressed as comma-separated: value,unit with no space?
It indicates 180,mA
